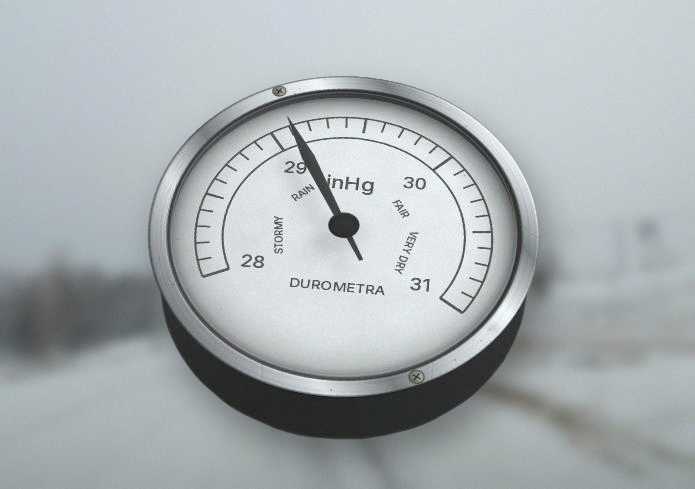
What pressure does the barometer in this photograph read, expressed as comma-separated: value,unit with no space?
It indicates 29.1,inHg
